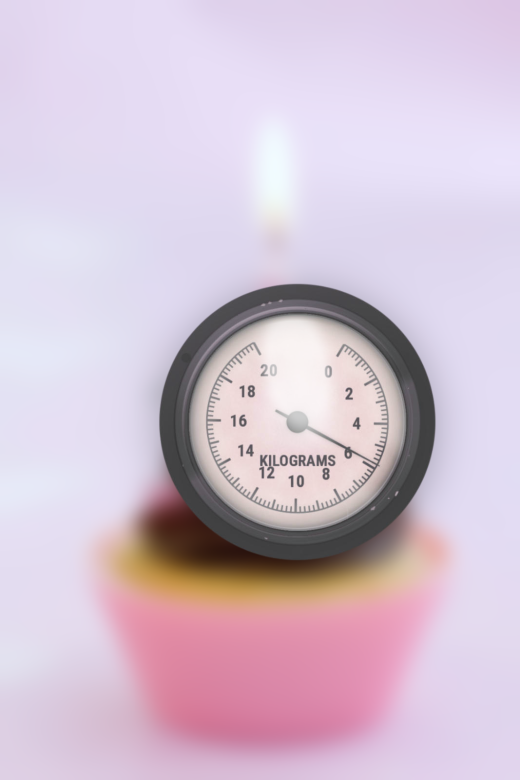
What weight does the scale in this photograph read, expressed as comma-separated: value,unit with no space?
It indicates 5.8,kg
